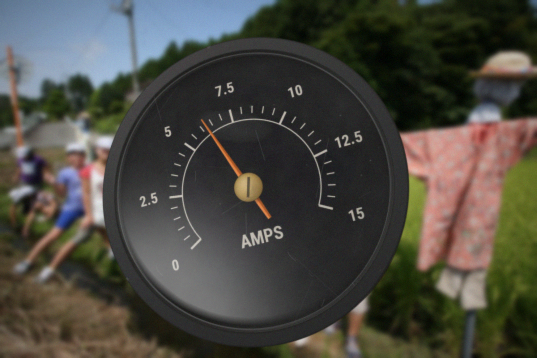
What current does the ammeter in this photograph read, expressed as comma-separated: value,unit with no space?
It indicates 6.25,A
